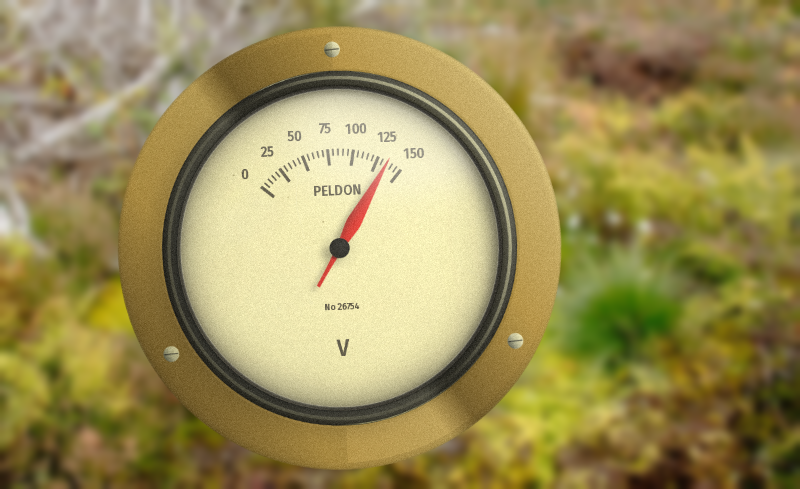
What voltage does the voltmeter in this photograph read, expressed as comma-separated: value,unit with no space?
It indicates 135,V
